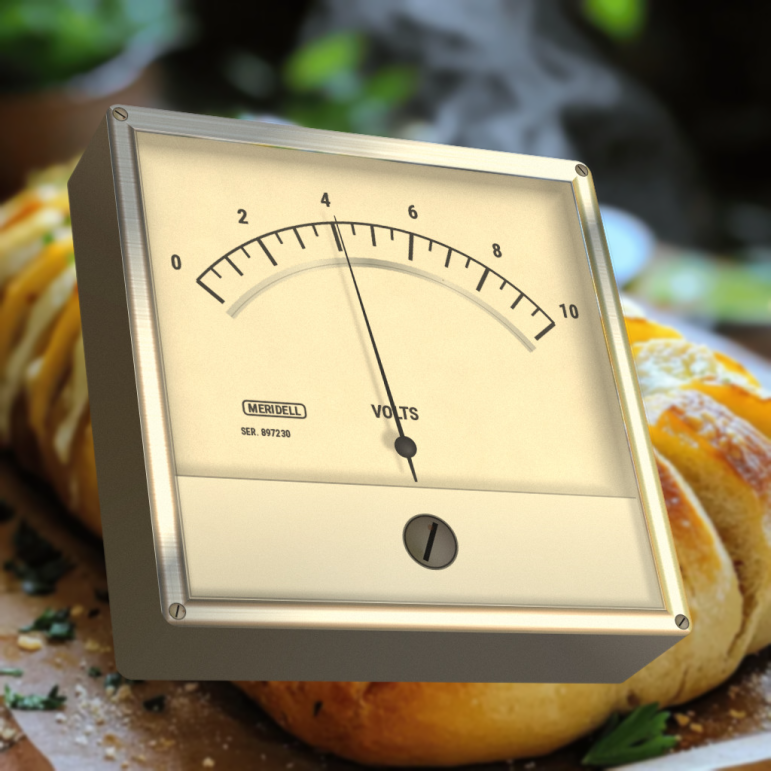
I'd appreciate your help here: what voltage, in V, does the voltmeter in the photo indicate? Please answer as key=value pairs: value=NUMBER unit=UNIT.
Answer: value=4 unit=V
